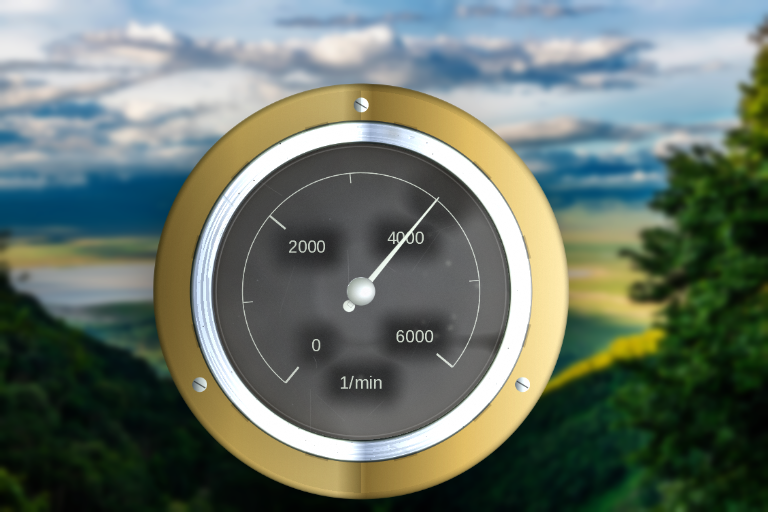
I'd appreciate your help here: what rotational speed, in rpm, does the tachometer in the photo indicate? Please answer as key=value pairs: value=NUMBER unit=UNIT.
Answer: value=4000 unit=rpm
